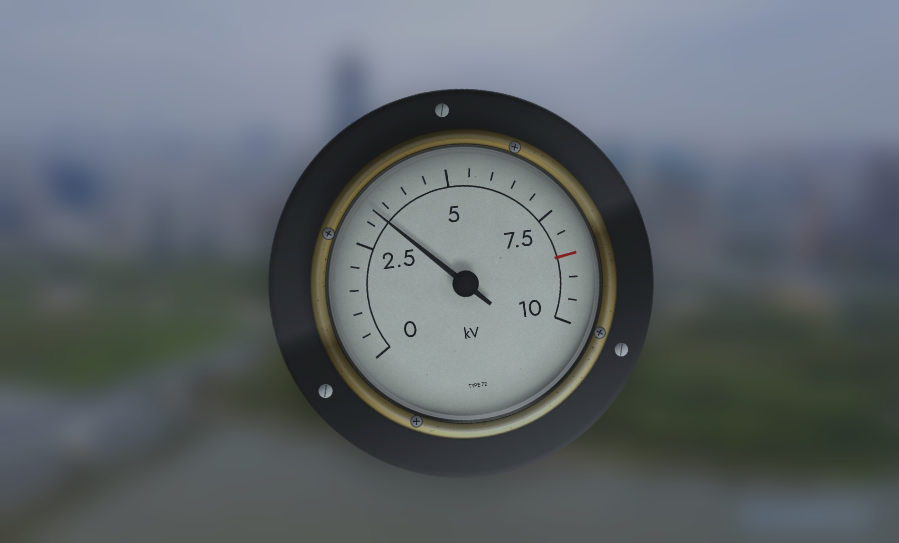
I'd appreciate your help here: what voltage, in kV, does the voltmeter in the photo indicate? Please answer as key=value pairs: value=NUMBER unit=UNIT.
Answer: value=3.25 unit=kV
